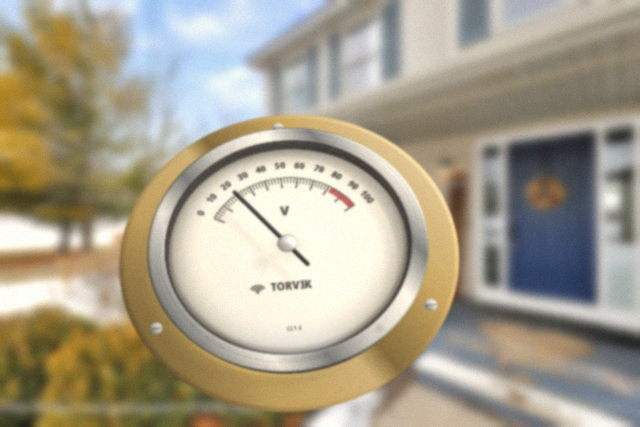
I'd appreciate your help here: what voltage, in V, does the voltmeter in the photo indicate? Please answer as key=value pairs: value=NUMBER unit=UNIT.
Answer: value=20 unit=V
